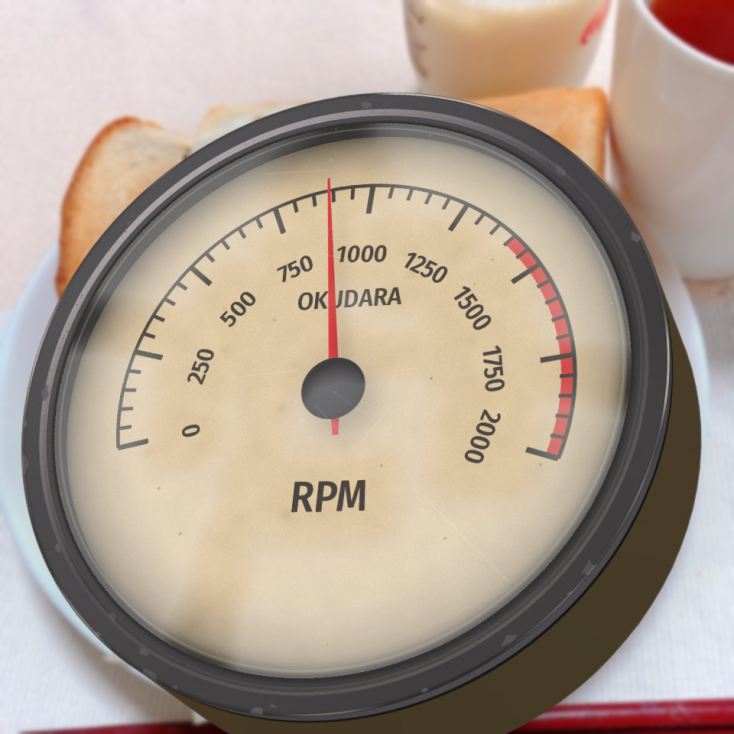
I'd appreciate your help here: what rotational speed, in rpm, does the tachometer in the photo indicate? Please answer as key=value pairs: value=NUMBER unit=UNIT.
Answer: value=900 unit=rpm
